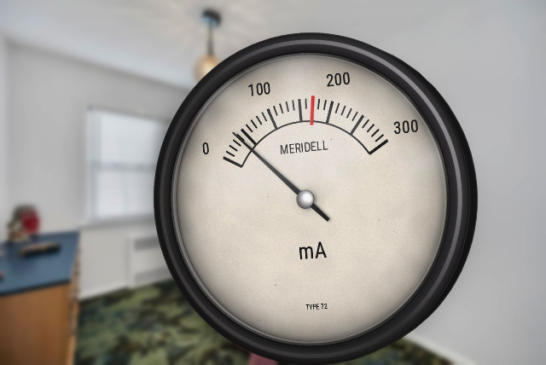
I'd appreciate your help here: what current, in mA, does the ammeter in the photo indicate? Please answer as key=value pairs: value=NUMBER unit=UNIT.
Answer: value=40 unit=mA
